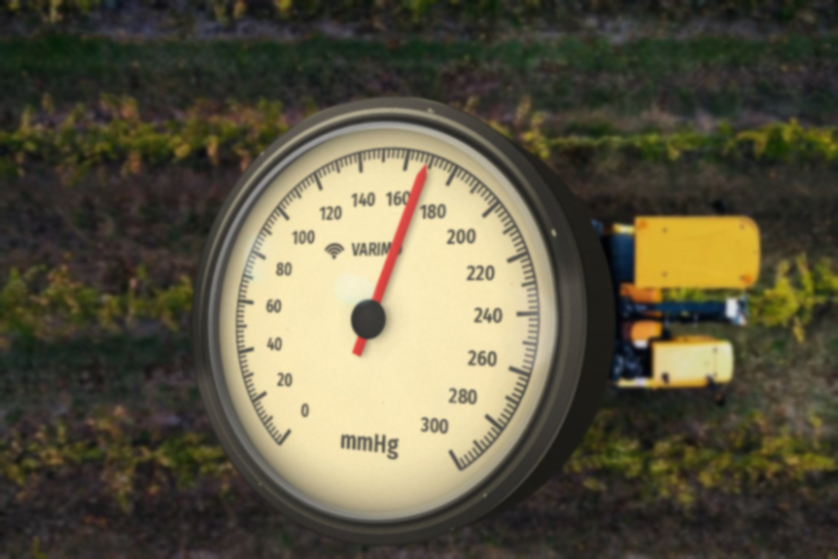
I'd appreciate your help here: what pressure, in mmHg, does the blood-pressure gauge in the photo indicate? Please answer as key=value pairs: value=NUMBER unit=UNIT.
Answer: value=170 unit=mmHg
